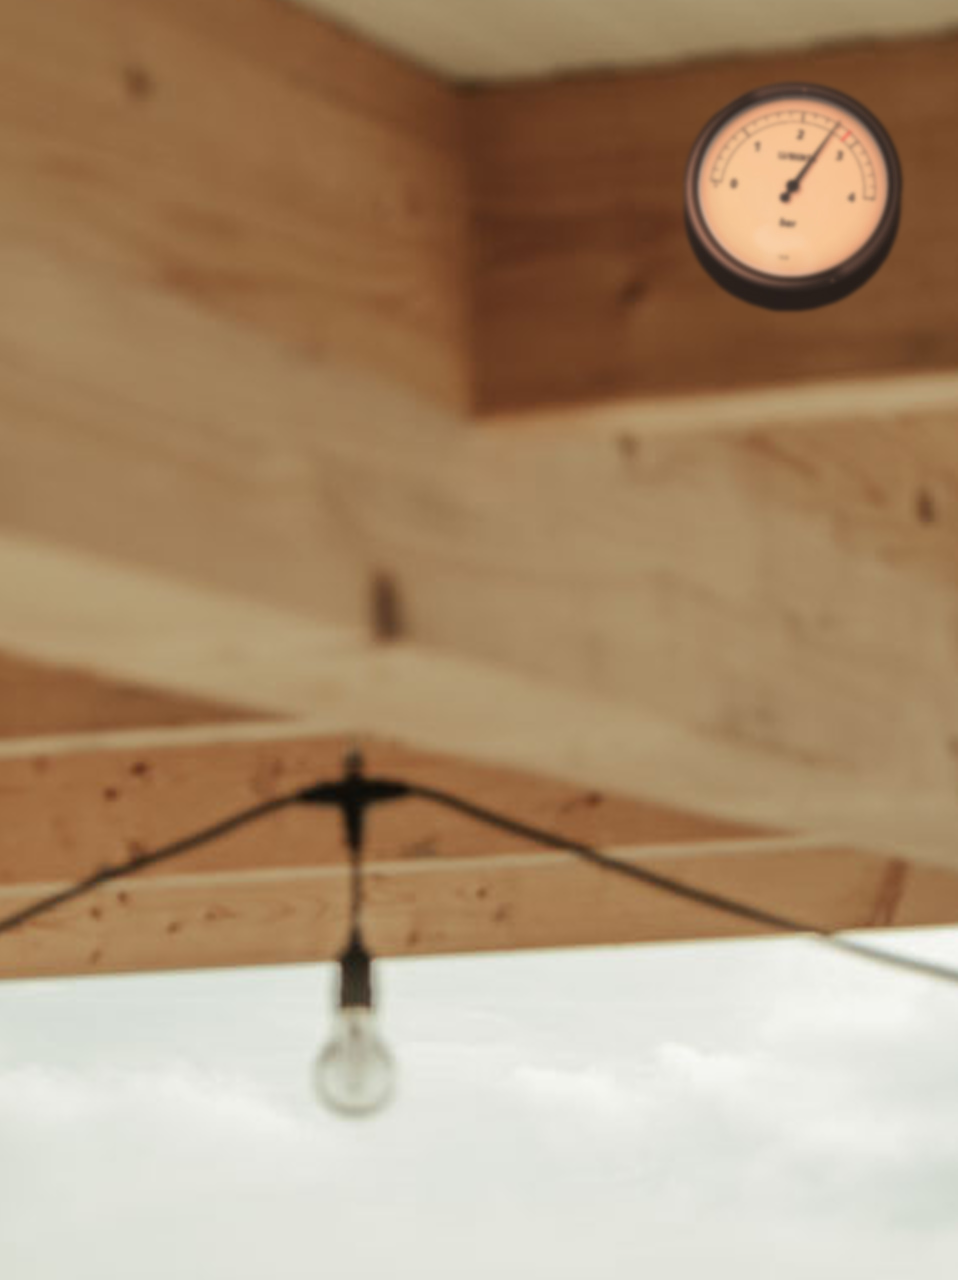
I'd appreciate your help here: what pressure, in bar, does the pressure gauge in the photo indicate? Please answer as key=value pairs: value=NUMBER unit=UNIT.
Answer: value=2.6 unit=bar
